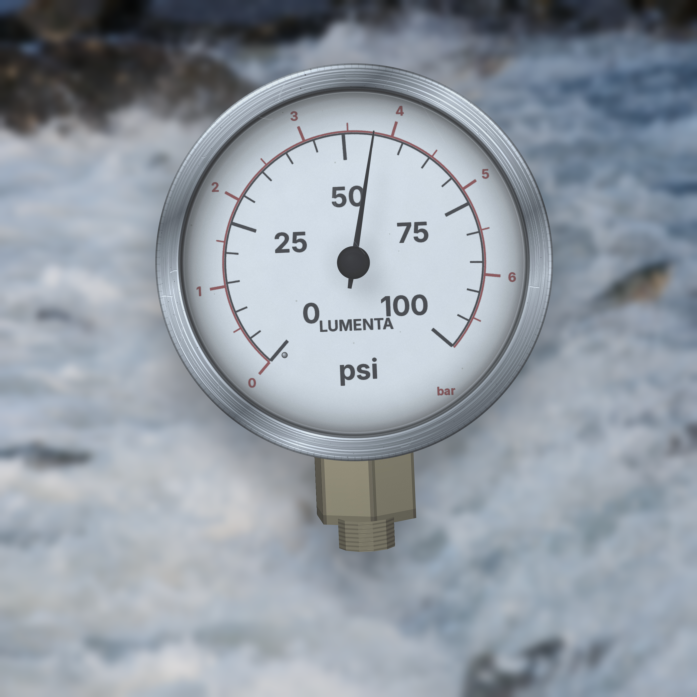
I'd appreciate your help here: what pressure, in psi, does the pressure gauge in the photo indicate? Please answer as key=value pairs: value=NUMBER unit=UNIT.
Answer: value=55 unit=psi
